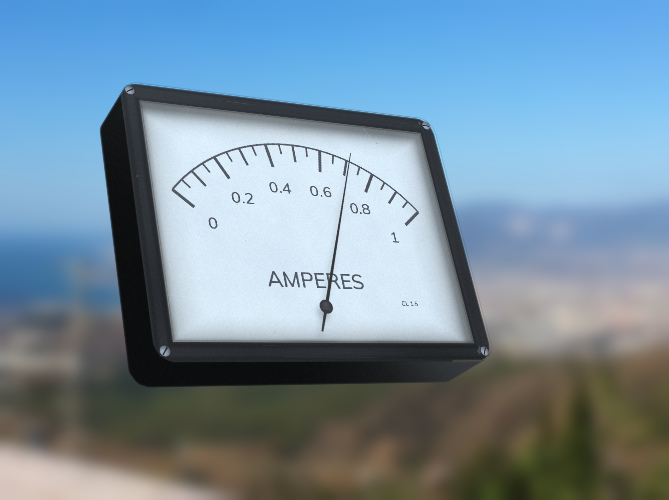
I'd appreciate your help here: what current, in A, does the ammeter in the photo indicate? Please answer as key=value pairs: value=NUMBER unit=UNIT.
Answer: value=0.7 unit=A
